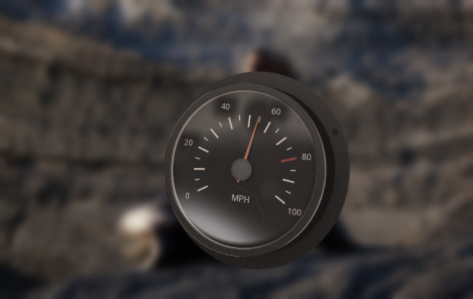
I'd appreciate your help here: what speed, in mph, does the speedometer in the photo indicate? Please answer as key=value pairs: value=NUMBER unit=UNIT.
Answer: value=55 unit=mph
